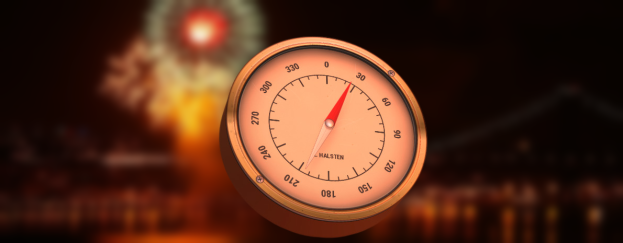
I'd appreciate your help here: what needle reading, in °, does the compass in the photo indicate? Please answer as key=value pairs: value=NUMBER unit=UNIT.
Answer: value=25 unit=°
